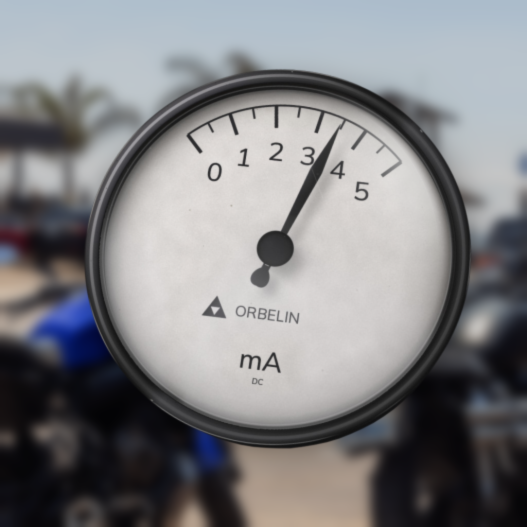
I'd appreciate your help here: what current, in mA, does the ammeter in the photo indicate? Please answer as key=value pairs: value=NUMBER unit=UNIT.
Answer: value=3.5 unit=mA
